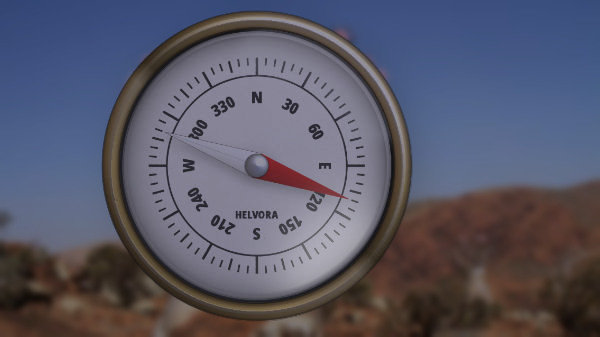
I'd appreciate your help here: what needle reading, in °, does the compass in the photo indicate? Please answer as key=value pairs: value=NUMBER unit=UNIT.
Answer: value=110 unit=°
